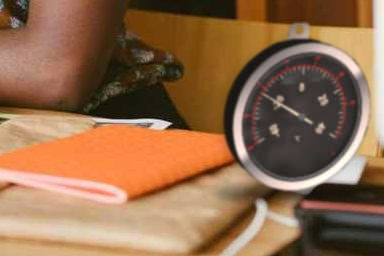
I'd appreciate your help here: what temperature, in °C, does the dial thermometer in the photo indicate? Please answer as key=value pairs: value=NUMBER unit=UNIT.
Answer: value=-20 unit=°C
